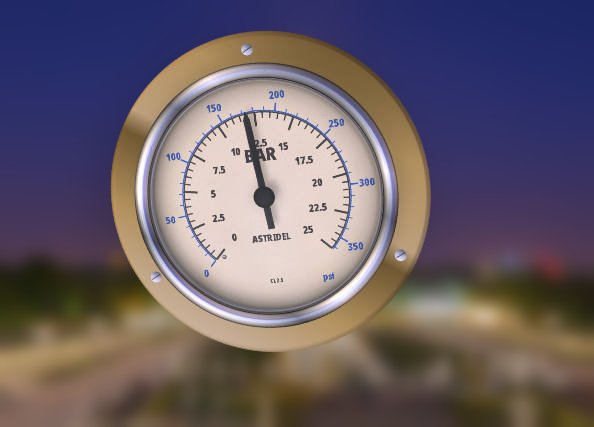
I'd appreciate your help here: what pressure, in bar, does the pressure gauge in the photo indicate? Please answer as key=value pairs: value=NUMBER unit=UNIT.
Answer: value=12 unit=bar
